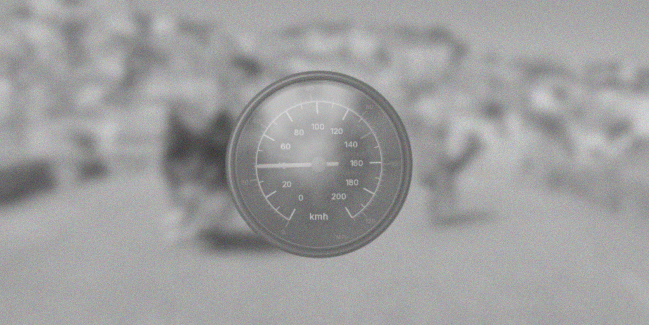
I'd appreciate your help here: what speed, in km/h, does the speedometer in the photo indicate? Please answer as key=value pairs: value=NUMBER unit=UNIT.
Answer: value=40 unit=km/h
